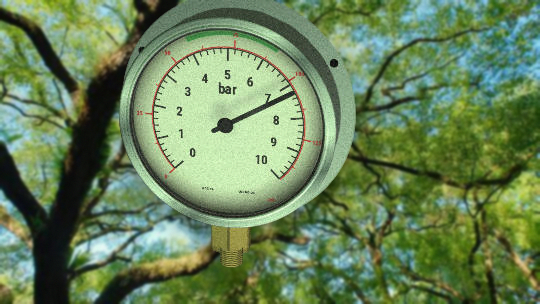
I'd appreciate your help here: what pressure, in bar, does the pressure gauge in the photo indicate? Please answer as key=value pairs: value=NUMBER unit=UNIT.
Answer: value=7.2 unit=bar
